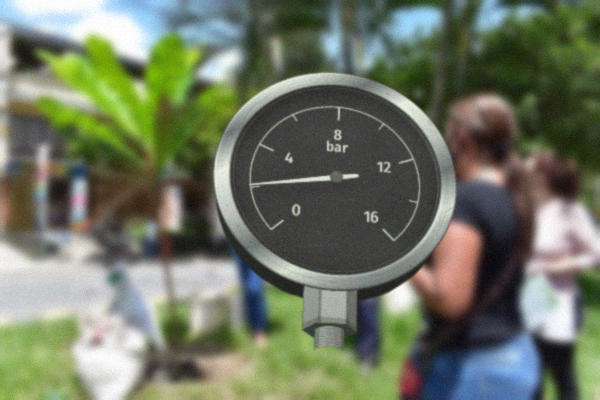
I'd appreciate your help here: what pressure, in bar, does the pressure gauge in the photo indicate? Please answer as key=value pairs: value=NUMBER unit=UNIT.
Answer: value=2 unit=bar
